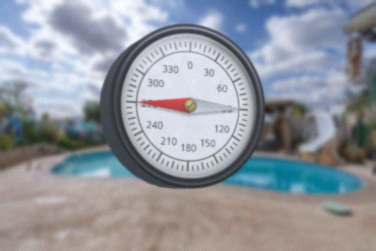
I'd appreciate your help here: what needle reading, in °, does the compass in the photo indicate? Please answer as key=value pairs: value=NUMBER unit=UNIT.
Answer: value=270 unit=°
